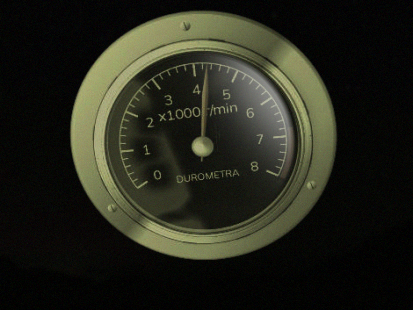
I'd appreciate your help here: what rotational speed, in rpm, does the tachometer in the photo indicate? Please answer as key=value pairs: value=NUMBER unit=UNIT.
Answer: value=4300 unit=rpm
